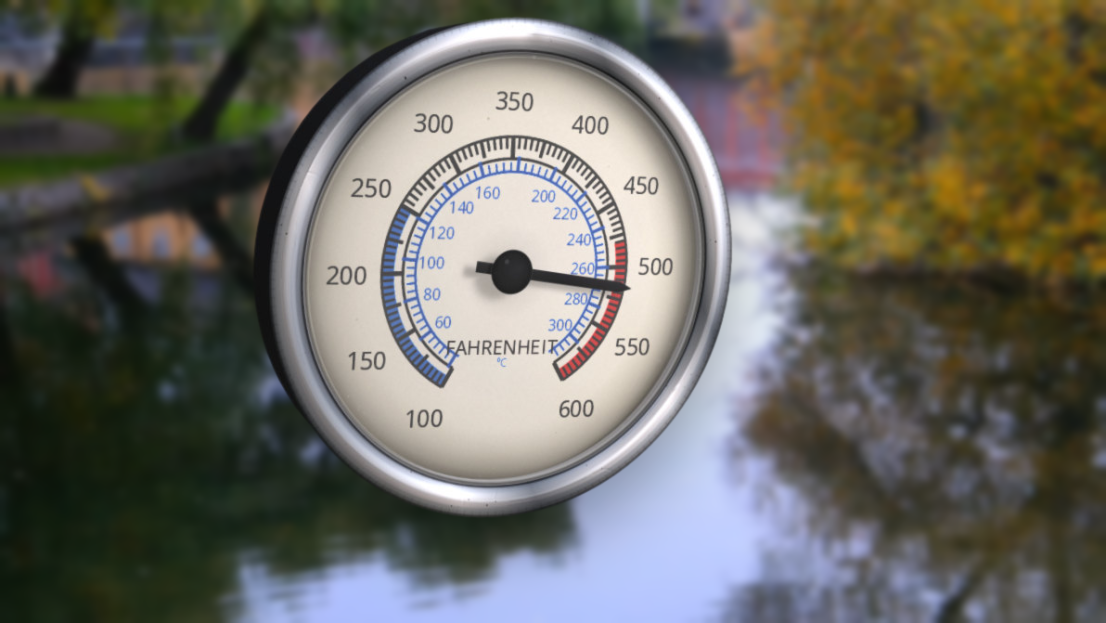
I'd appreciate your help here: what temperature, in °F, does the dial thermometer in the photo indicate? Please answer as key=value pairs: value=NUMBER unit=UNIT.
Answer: value=515 unit=°F
